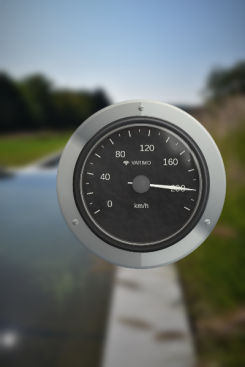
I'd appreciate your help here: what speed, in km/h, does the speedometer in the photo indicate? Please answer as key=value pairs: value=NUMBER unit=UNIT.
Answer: value=200 unit=km/h
